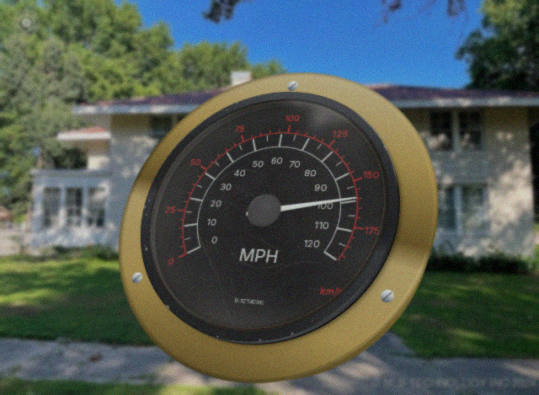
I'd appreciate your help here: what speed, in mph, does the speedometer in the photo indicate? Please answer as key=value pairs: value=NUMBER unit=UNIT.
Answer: value=100 unit=mph
